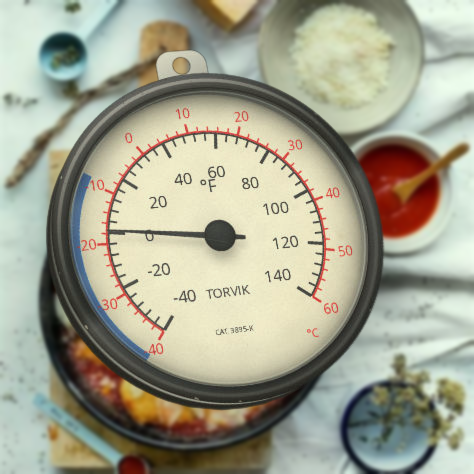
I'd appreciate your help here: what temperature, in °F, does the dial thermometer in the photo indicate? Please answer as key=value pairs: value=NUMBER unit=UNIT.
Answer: value=0 unit=°F
